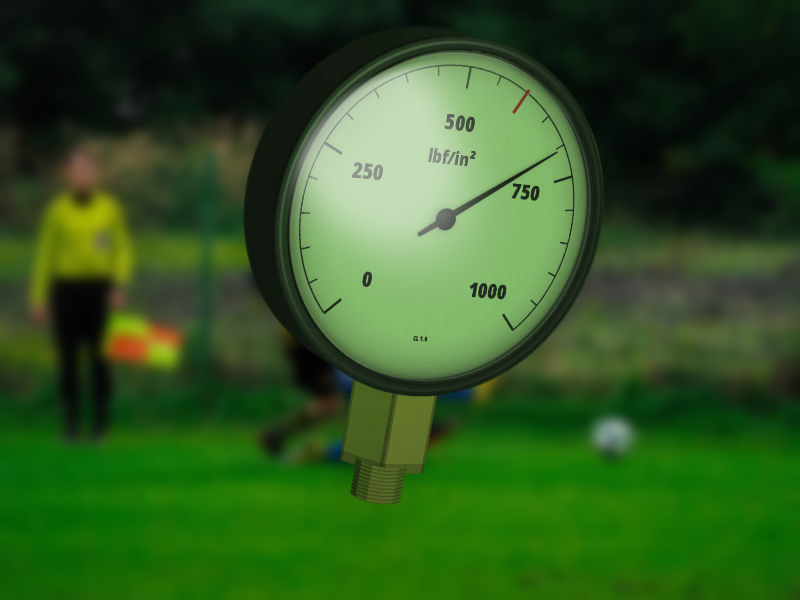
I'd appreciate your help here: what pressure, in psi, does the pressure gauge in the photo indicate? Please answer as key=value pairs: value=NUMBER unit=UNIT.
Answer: value=700 unit=psi
